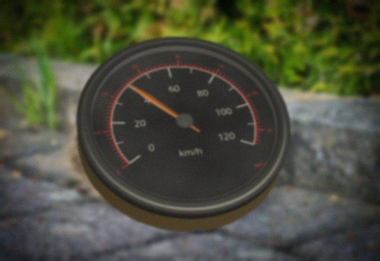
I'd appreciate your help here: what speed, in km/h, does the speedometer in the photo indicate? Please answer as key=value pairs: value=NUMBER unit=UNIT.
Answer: value=40 unit=km/h
